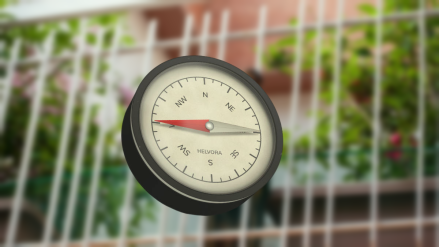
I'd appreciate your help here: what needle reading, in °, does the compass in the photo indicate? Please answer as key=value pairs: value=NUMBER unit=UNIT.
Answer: value=270 unit=°
